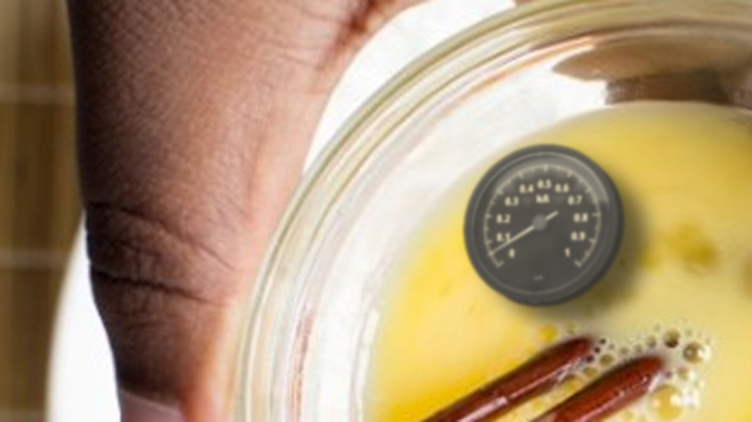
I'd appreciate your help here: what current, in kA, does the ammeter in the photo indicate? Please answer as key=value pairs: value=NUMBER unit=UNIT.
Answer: value=0.05 unit=kA
